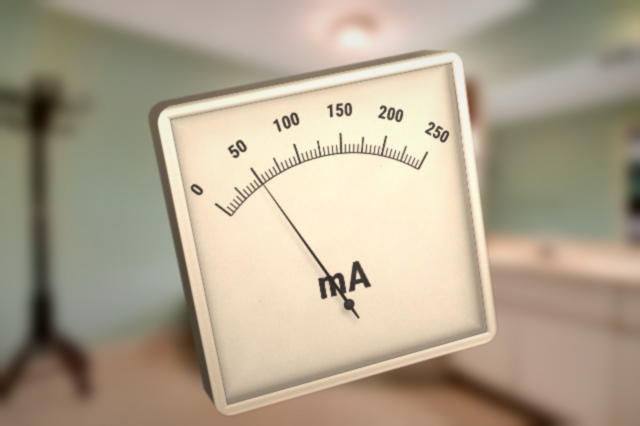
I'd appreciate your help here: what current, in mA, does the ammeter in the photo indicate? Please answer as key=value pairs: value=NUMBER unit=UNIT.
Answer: value=50 unit=mA
